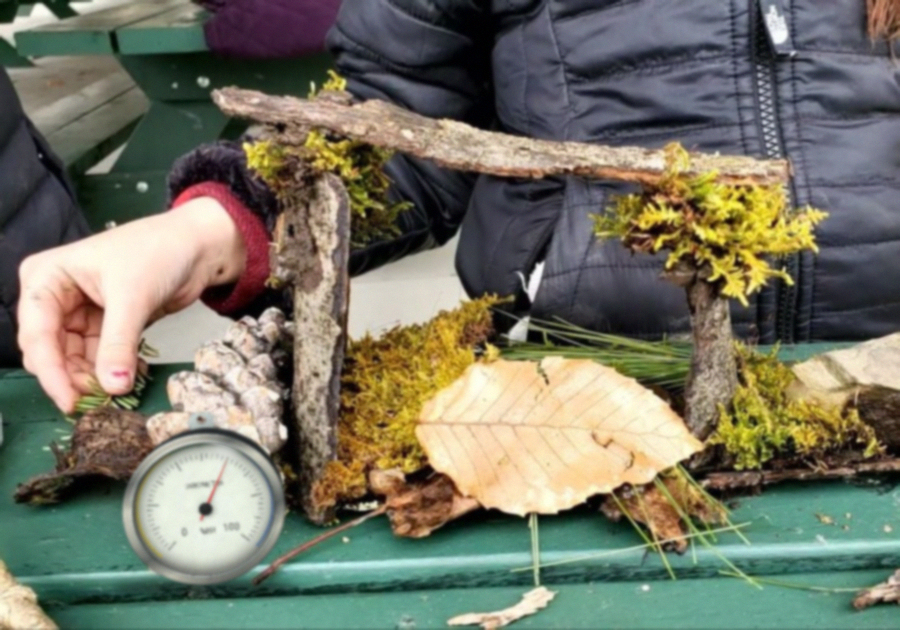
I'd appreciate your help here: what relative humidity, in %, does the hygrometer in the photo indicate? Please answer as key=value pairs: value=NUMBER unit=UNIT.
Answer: value=60 unit=%
